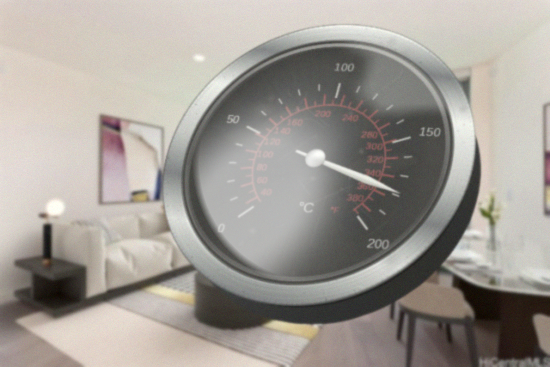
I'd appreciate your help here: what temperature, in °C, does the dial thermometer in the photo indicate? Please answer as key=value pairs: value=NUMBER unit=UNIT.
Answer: value=180 unit=°C
